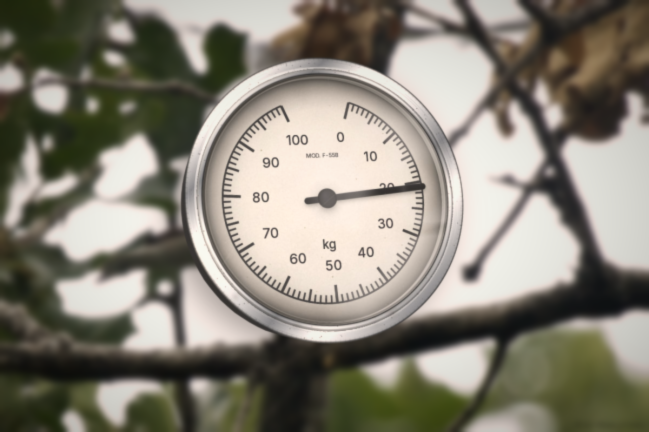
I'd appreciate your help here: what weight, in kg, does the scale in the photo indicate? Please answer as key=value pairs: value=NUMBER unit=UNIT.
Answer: value=21 unit=kg
